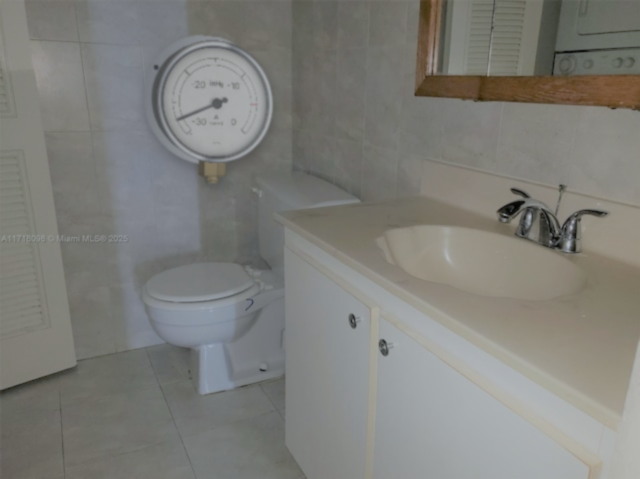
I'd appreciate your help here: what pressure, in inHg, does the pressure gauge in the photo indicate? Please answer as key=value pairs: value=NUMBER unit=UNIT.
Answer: value=-27.5 unit=inHg
